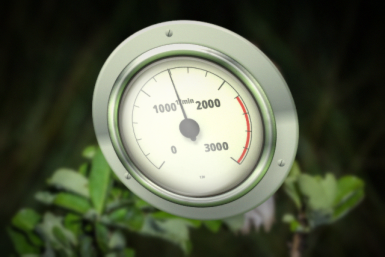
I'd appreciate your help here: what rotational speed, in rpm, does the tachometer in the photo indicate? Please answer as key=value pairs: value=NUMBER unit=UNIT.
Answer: value=1400 unit=rpm
